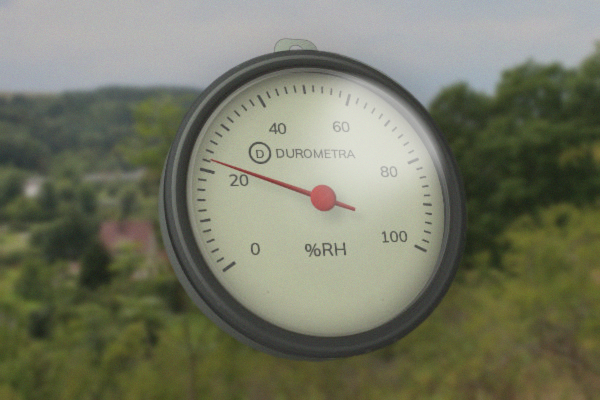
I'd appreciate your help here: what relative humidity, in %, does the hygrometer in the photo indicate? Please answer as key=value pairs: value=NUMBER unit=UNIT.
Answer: value=22 unit=%
